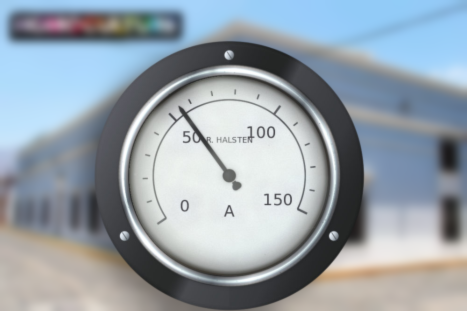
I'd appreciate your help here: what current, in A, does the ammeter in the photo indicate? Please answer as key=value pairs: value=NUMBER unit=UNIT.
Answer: value=55 unit=A
